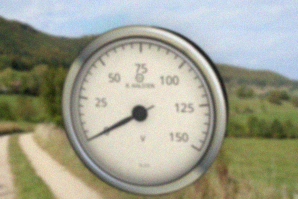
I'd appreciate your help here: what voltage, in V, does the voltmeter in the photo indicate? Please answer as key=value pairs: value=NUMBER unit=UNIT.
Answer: value=0 unit=V
